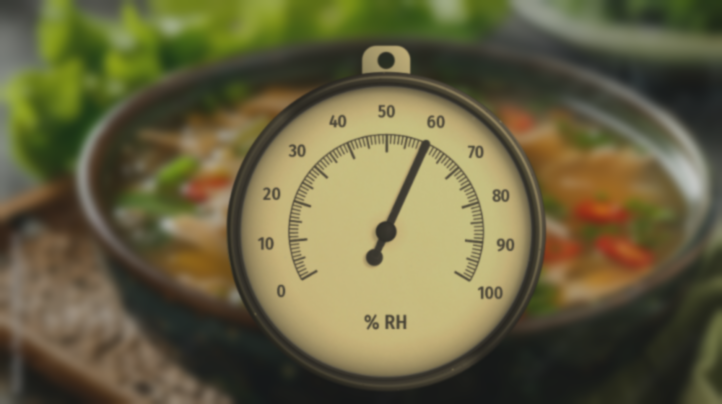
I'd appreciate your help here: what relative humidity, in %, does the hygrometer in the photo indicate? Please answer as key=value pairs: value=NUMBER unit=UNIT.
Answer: value=60 unit=%
